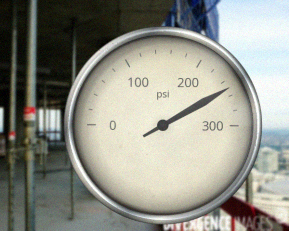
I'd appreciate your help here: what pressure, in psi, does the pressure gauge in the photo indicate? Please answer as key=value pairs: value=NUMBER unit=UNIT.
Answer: value=250 unit=psi
